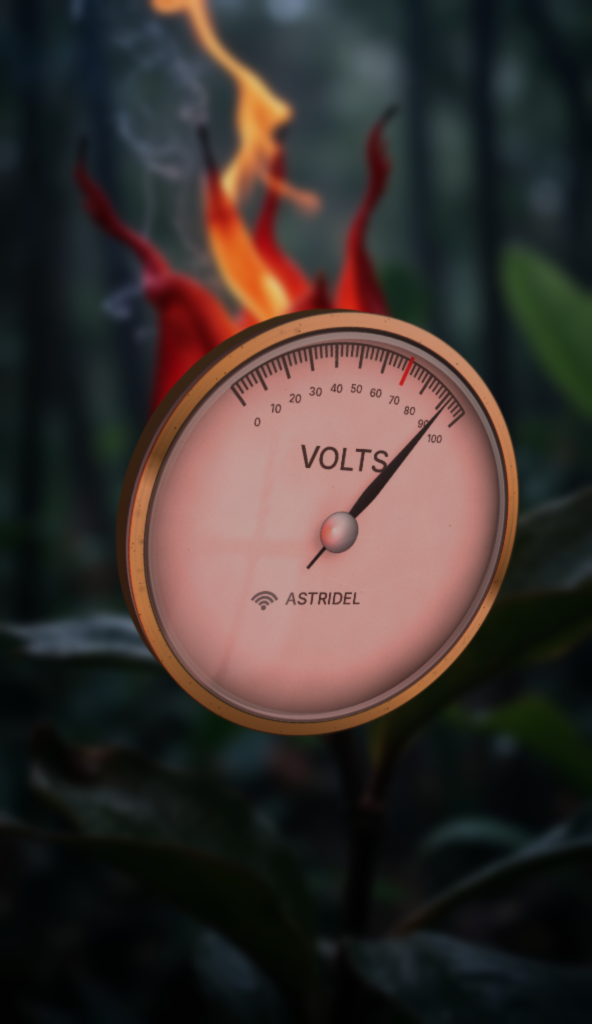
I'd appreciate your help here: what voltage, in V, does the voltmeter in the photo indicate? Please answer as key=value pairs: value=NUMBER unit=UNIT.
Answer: value=90 unit=V
